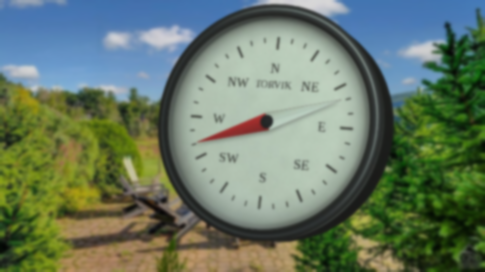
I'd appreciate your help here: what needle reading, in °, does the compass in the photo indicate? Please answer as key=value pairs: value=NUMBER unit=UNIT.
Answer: value=250 unit=°
